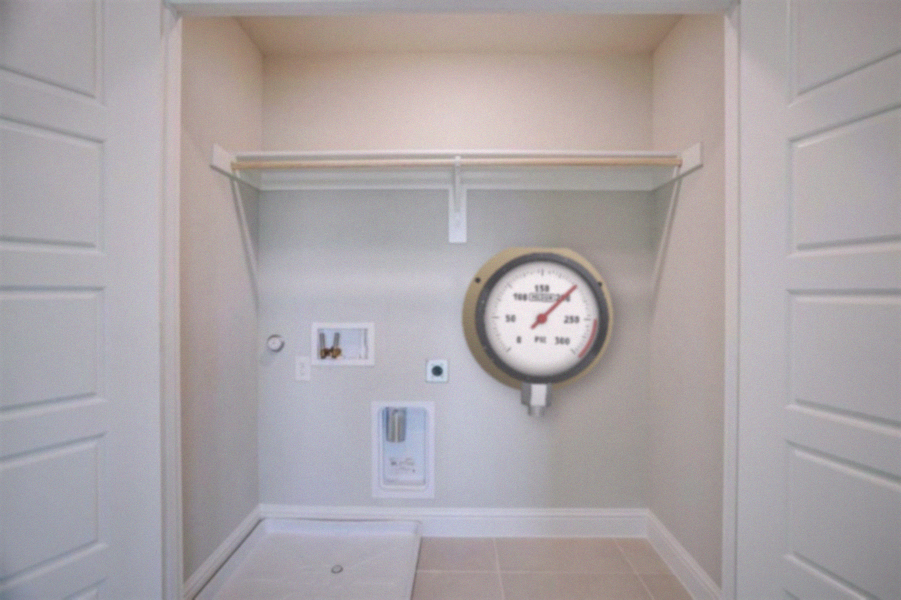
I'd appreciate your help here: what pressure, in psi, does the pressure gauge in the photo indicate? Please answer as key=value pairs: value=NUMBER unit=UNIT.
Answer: value=200 unit=psi
